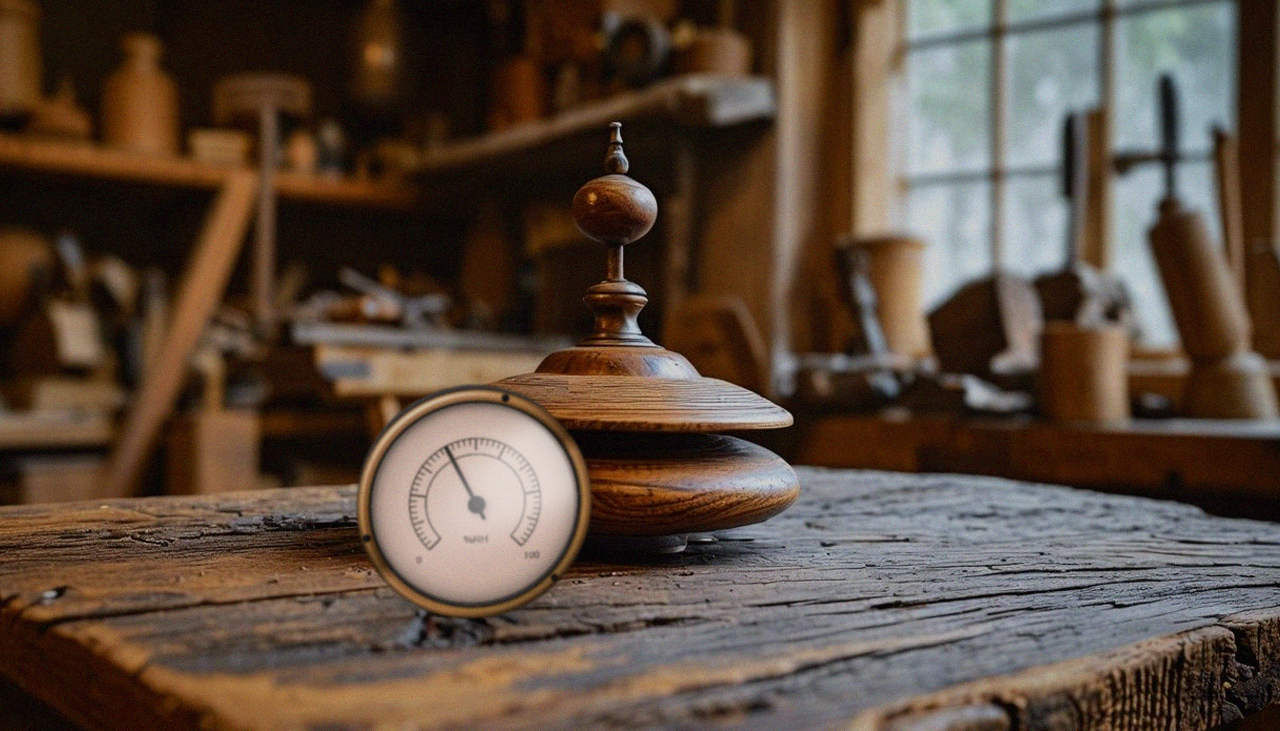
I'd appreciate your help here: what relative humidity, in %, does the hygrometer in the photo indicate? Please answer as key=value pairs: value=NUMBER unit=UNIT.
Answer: value=40 unit=%
